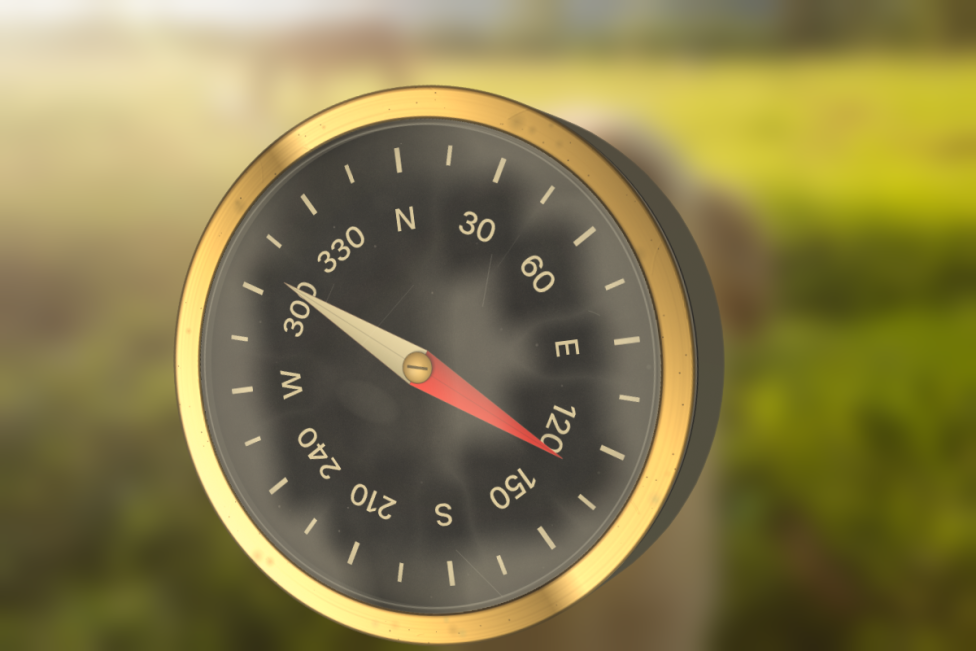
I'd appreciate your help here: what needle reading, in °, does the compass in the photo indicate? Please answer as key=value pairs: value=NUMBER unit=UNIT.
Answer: value=127.5 unit=°
